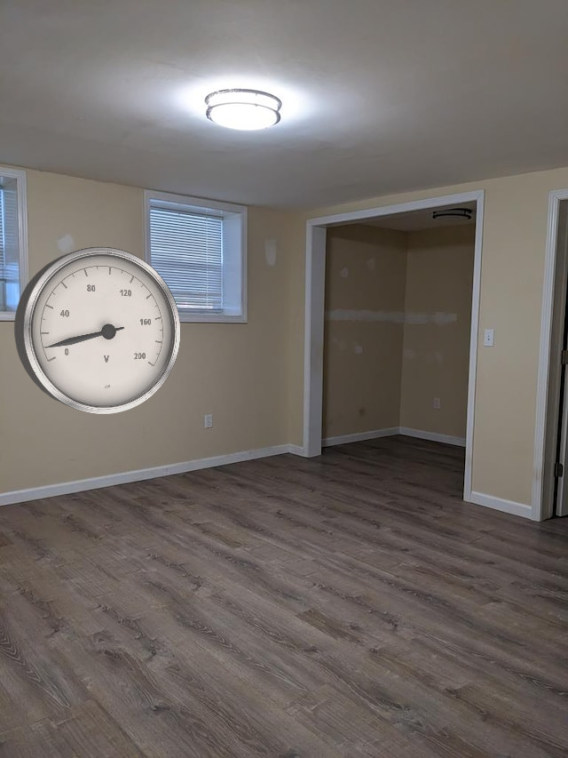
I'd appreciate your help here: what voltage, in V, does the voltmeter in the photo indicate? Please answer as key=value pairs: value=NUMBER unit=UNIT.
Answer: value=10 unit=V
